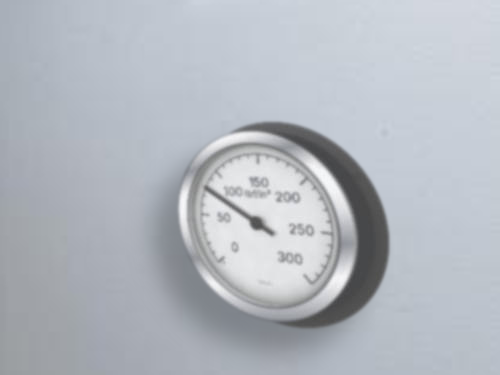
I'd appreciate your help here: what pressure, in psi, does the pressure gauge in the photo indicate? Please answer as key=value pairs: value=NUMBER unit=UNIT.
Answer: value=80 unit=psi
